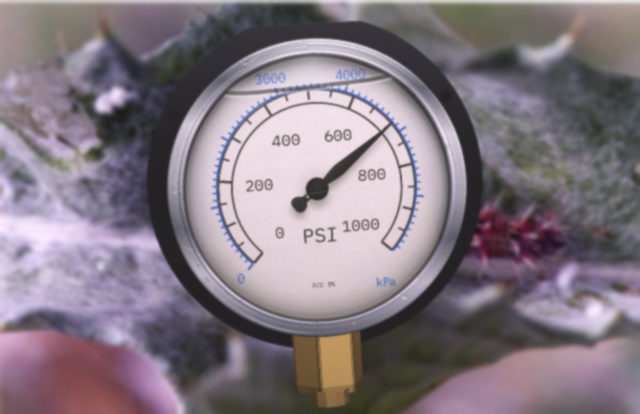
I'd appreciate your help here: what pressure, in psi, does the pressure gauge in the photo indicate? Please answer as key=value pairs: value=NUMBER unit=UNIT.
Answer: value=700 unit=psi
